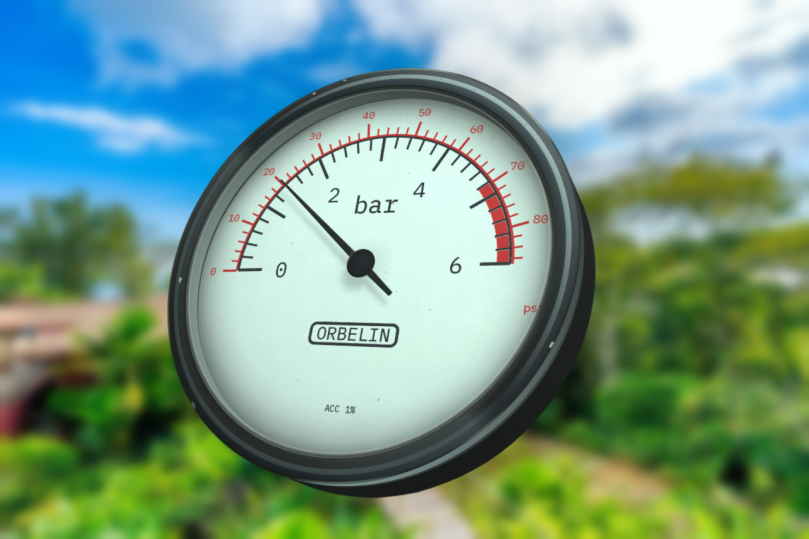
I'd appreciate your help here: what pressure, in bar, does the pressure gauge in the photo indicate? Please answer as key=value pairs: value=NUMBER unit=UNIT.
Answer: value=1.4 unit=bar
